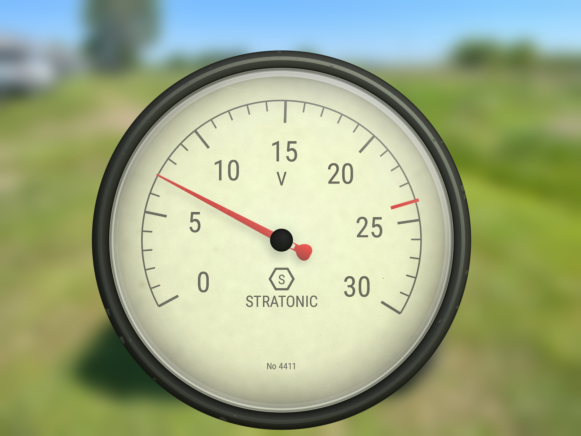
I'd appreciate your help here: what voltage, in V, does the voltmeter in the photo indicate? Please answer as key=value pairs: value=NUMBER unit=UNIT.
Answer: value=7 unit=V
